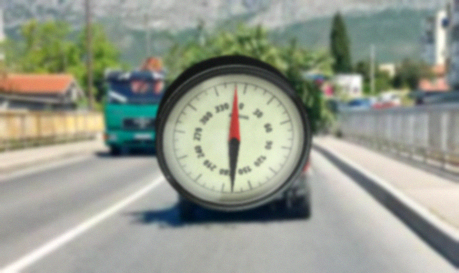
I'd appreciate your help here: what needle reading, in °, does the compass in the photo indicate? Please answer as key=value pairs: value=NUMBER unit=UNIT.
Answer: value=350 unit=°
